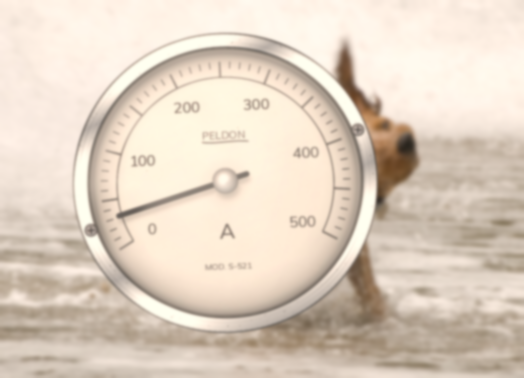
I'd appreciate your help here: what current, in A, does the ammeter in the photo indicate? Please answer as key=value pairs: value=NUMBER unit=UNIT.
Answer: value=30 unit=A
